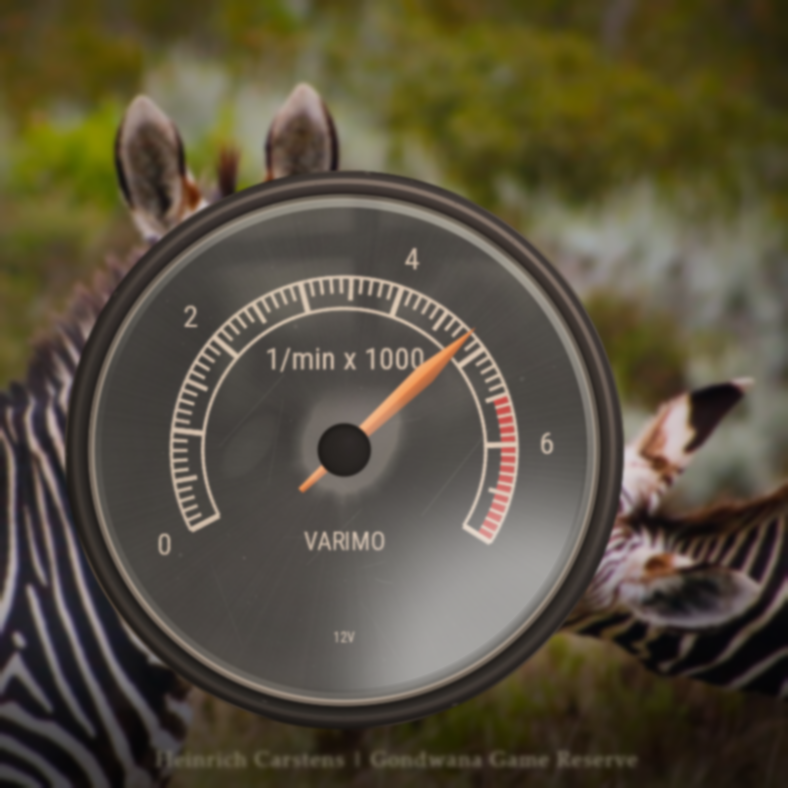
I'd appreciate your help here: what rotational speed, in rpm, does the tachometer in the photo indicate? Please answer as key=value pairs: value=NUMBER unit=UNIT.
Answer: value=4800 unit=rpm
